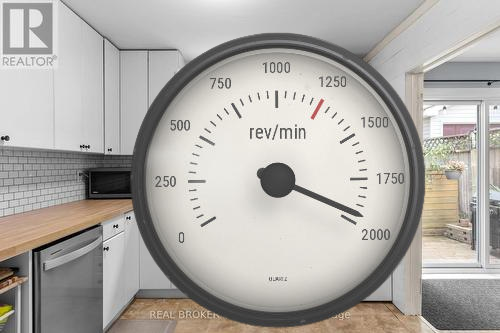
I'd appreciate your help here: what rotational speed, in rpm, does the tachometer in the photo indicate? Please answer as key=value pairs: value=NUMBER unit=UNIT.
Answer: value=1950 unit=rpm
